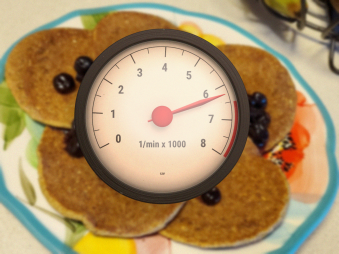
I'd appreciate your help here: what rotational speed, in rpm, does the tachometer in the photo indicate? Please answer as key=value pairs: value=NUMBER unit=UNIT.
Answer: value=6250 unit=rpm
